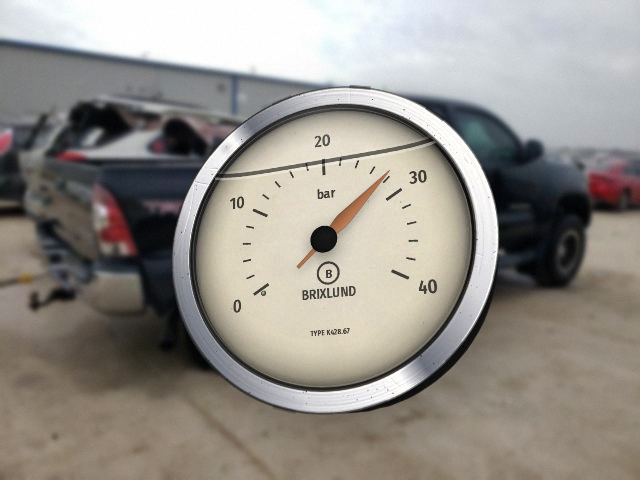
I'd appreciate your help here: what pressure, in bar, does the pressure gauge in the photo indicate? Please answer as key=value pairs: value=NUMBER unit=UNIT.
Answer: value=28 unit=bar
